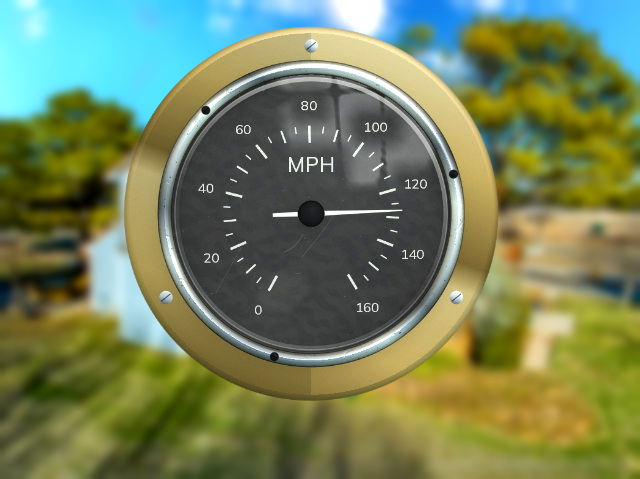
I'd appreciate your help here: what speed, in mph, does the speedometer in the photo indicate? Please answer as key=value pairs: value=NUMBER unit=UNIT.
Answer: value=127.5 unit=mph
